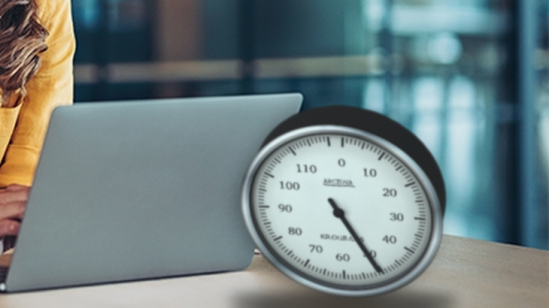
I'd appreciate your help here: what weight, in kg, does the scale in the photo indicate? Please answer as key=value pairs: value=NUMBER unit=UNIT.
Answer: value=50 unit=kg
